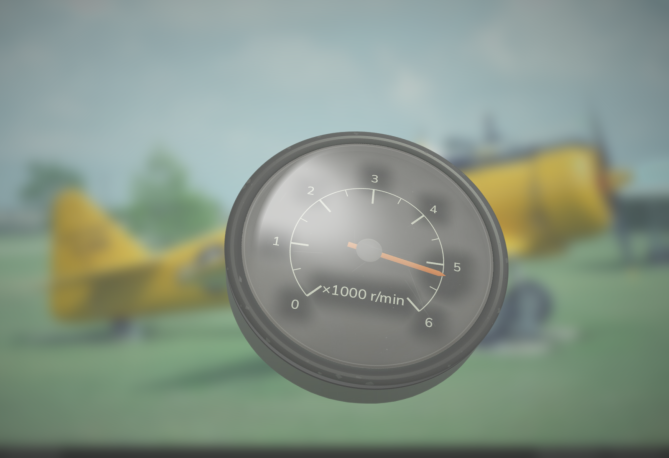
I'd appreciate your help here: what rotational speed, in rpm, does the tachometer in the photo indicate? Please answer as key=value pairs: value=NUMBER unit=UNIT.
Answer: value=5250 unit=rpm
